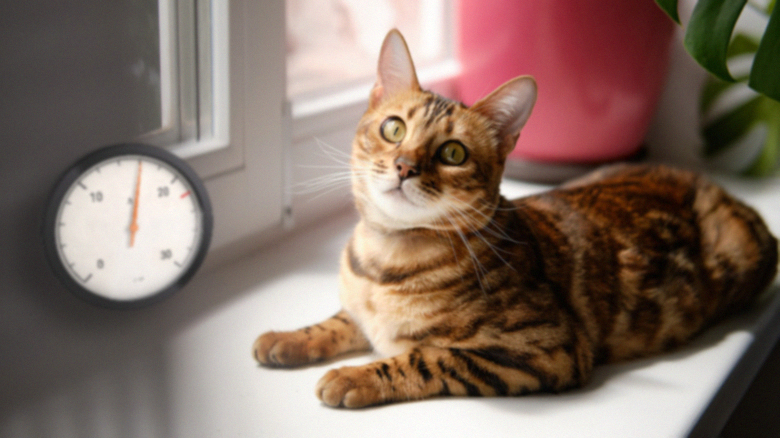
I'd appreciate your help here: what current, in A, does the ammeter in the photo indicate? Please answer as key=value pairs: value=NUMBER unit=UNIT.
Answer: value=16 unit=A
